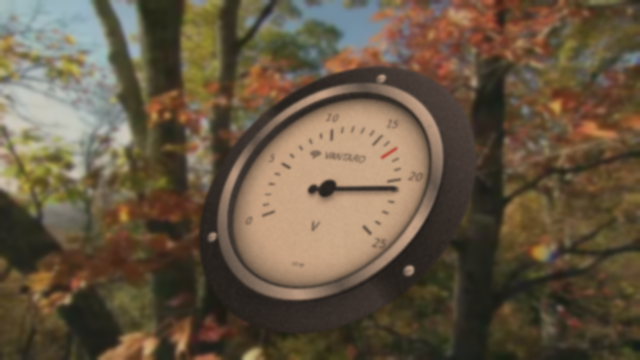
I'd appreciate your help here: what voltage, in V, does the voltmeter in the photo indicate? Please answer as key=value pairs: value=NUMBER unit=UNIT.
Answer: value=21 unit=V
